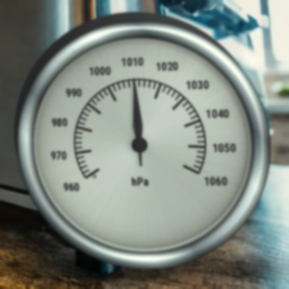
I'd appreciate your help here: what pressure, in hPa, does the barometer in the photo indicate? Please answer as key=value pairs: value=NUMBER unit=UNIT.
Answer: value=1010 unit=hPa
